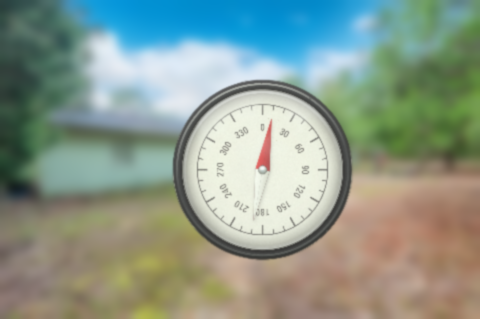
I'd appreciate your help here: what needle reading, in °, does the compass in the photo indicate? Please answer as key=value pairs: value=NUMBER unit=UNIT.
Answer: value=10 unit=°
